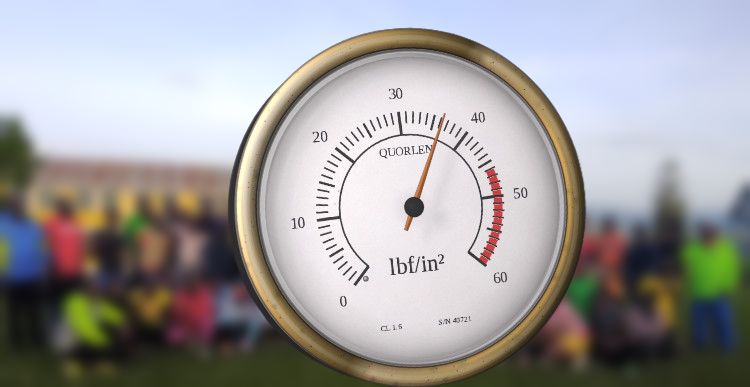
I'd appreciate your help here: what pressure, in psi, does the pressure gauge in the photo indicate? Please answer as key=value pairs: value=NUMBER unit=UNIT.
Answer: value=36 unit=psi
